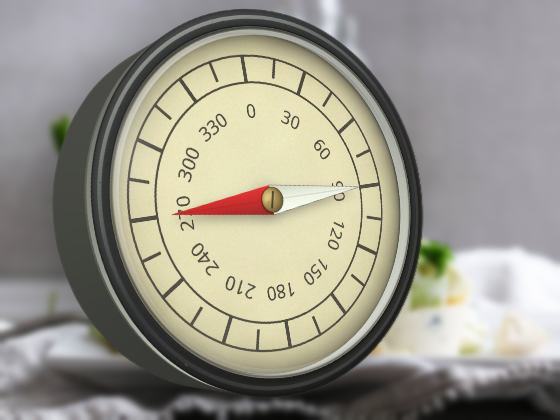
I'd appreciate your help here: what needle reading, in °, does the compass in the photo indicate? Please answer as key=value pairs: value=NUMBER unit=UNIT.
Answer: value=270 unit=°
